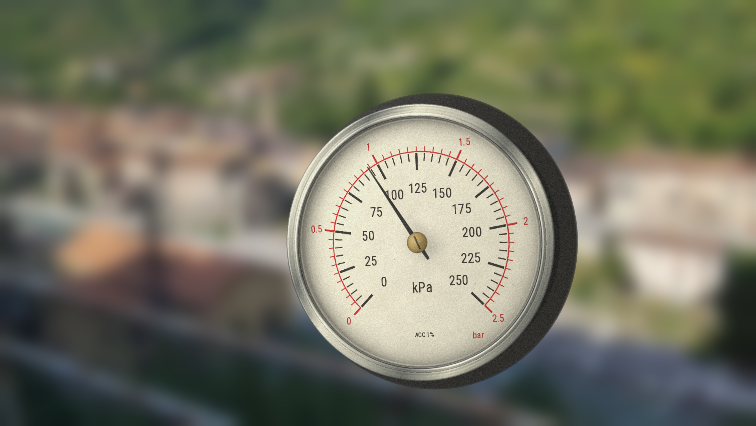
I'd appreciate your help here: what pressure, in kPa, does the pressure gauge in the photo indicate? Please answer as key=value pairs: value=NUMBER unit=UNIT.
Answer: value=95 unit=kPa
